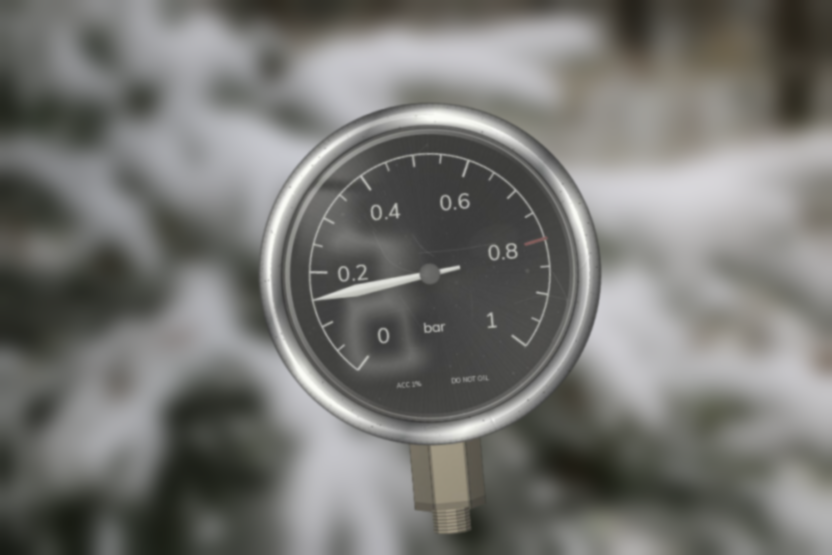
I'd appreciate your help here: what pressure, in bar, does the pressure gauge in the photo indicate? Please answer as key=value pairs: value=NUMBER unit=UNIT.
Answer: value=0.15 unit=bar
